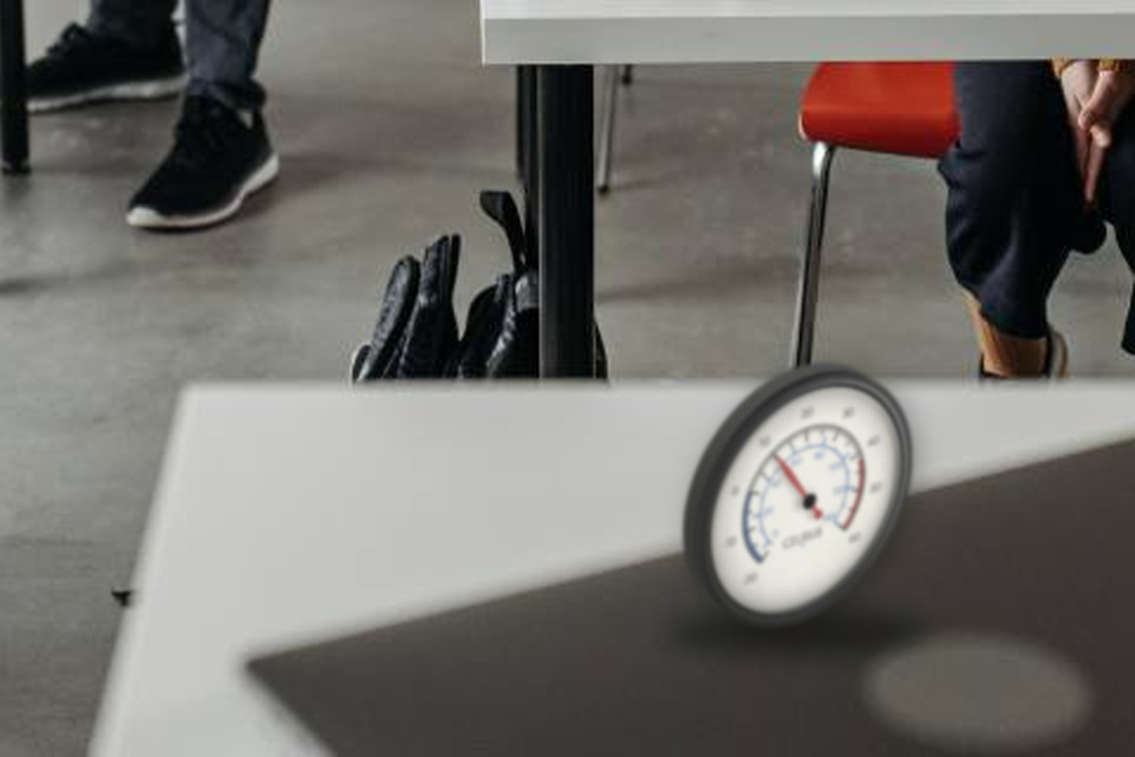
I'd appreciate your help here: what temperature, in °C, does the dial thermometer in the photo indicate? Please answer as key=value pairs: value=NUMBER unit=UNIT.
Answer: value=10 unit=°C
